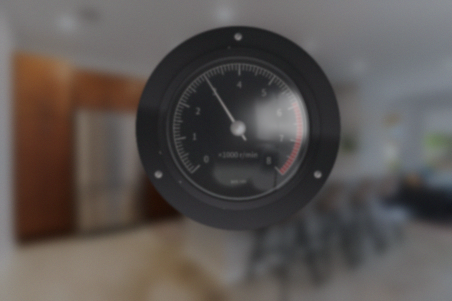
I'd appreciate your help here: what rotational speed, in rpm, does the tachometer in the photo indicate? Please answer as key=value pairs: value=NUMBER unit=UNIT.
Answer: value=3000 unit=rpm
